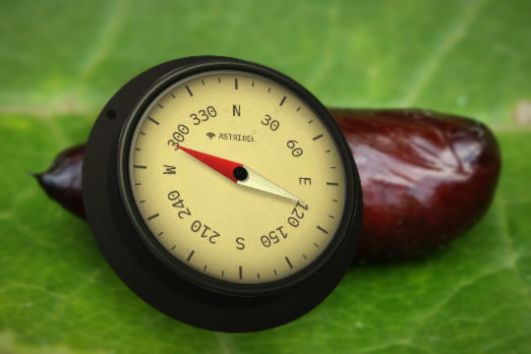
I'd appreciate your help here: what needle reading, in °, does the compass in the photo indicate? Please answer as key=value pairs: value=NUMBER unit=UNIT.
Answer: value=290 unit=°
